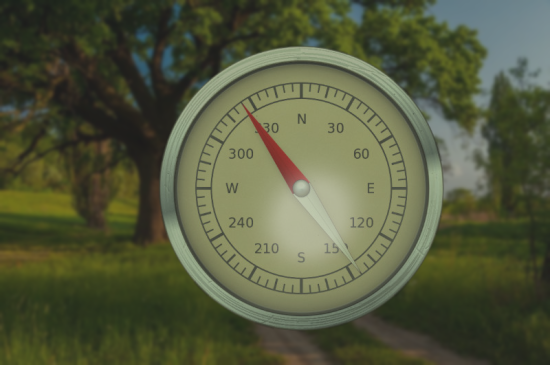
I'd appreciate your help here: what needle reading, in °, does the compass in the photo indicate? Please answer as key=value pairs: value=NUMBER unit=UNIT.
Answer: value=325 unit=°
